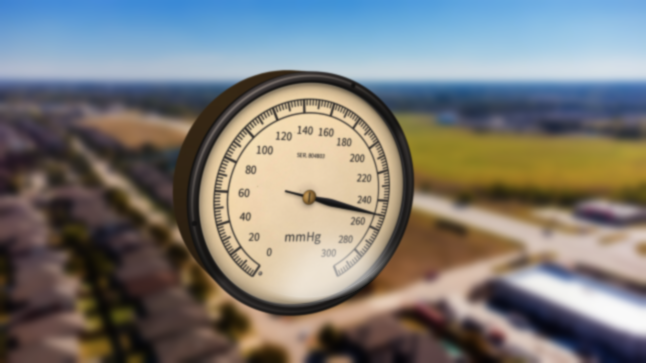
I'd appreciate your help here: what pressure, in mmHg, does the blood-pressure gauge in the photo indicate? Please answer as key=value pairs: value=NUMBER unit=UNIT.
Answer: value=250 unit=mmHg
